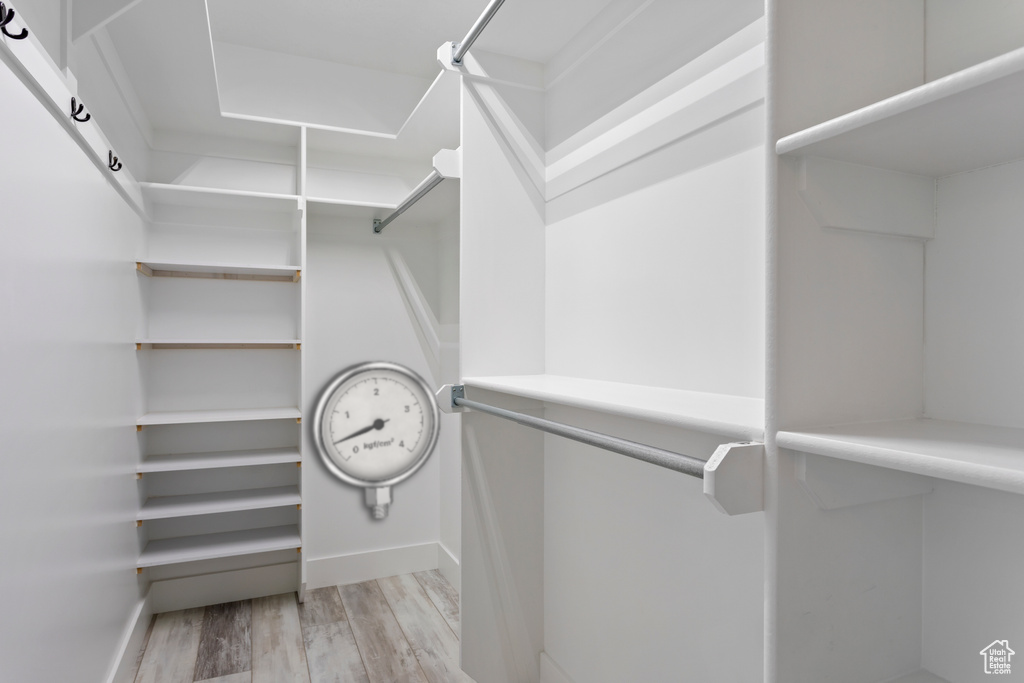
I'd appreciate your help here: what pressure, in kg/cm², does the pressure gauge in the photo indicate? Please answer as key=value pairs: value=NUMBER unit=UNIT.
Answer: value=0.4 unit=kg/cm²
